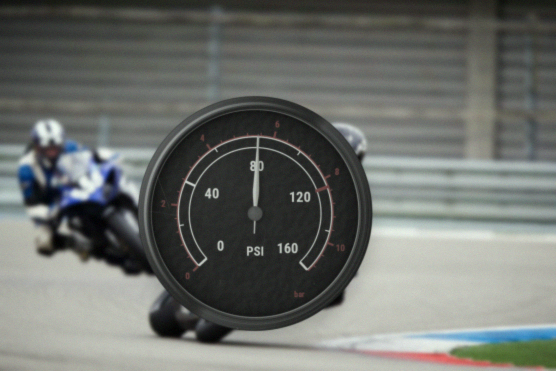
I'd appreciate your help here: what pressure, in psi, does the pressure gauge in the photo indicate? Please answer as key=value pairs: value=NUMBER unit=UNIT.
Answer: value=80 unit=psi
